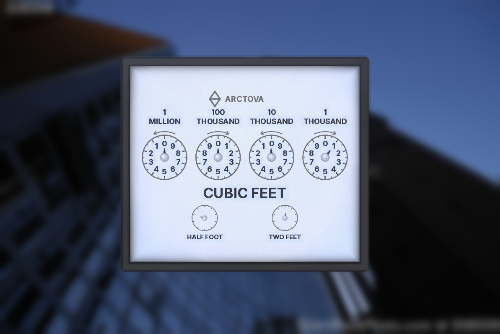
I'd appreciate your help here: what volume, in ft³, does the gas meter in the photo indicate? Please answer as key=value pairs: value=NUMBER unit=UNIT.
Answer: value=100 unit=ft³
